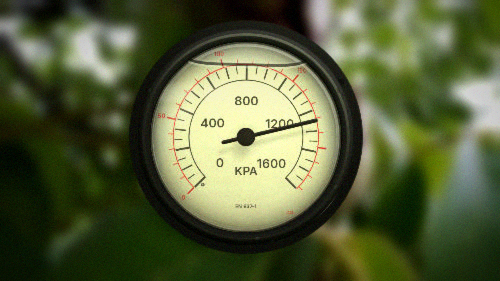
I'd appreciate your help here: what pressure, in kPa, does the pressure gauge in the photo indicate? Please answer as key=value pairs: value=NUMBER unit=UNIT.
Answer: value=1250 unit=kPa
